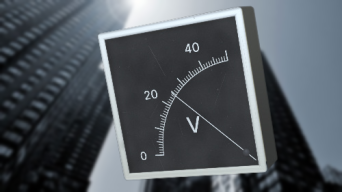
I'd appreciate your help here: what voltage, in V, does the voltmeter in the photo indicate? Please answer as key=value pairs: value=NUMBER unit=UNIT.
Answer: value=25 unit=V
